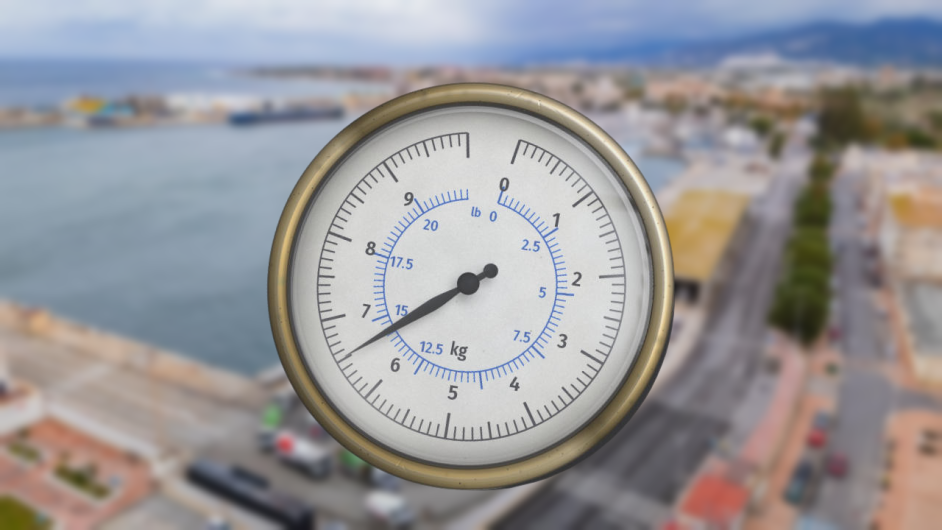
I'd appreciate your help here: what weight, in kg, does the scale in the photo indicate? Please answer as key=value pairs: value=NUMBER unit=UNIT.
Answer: value=6.5 unit=kg
